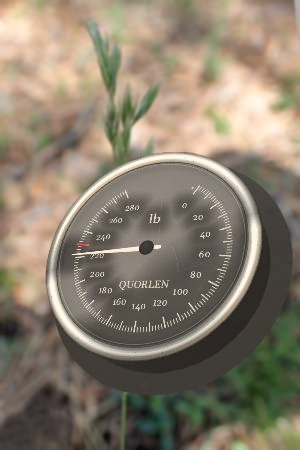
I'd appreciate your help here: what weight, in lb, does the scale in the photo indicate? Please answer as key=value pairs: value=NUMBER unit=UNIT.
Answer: value=220 unit=lb
